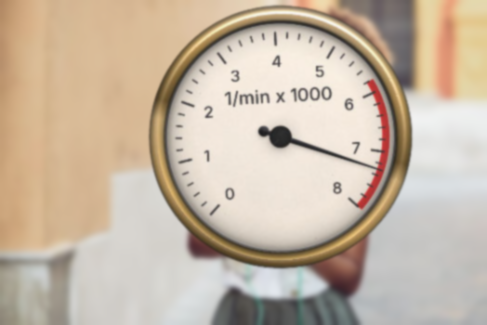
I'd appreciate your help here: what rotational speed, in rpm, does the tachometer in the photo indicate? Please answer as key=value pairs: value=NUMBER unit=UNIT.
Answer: value=7300 unit=rpm
